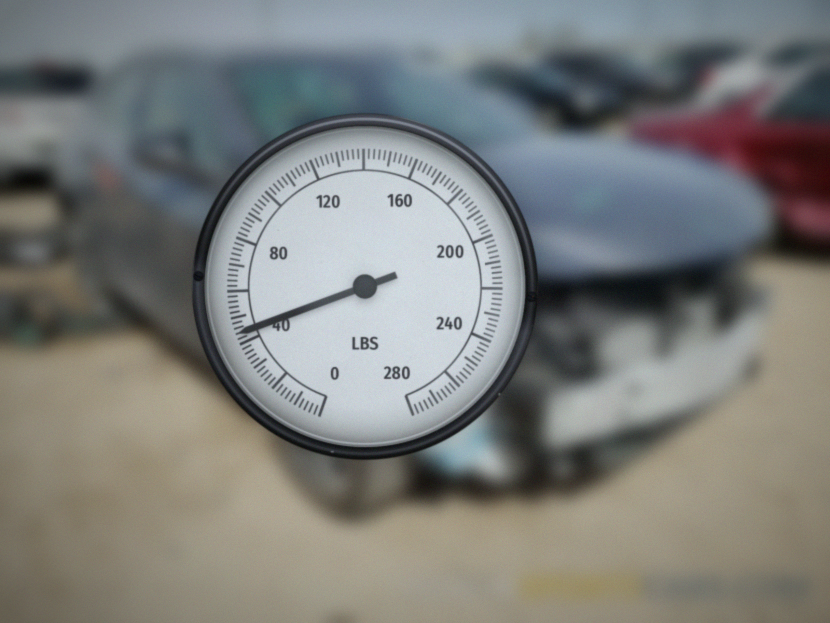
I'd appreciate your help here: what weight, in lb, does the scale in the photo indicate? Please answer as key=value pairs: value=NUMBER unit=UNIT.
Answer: value=44 unit=lb
